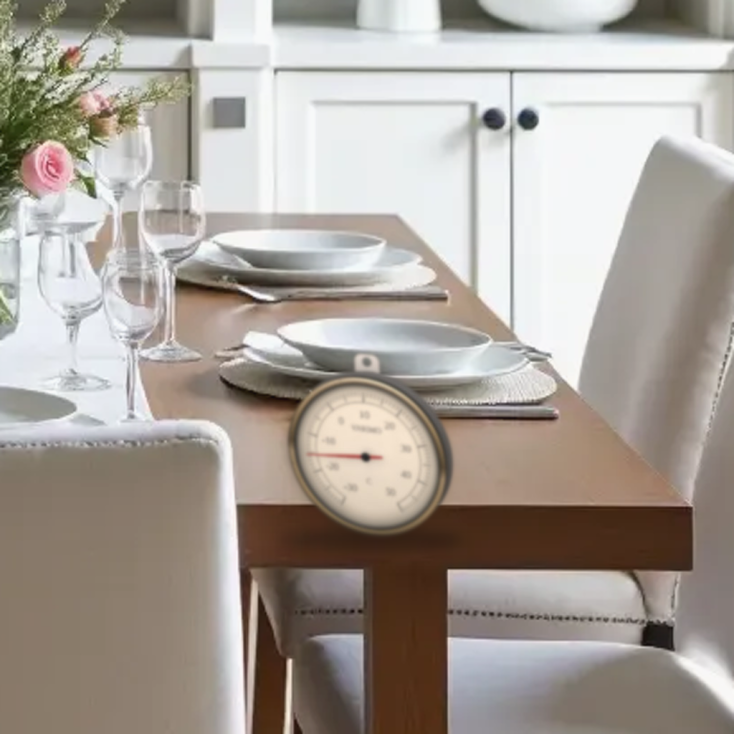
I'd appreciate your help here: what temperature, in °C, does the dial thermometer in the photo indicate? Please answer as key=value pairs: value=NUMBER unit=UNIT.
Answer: value=-15 unit=°C
